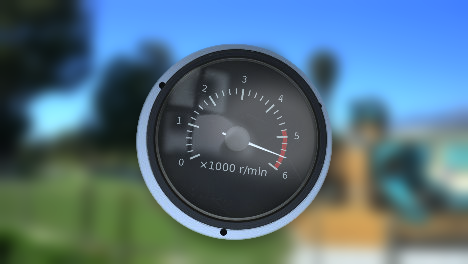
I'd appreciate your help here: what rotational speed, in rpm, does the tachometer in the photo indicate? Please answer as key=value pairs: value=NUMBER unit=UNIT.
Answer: value=5600 unit=rpm
